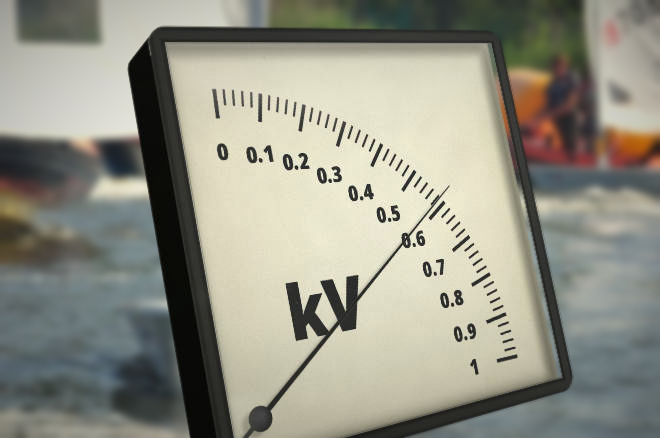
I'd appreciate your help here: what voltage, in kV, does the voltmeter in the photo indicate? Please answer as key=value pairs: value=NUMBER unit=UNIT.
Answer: value=0.58 unit=kV
